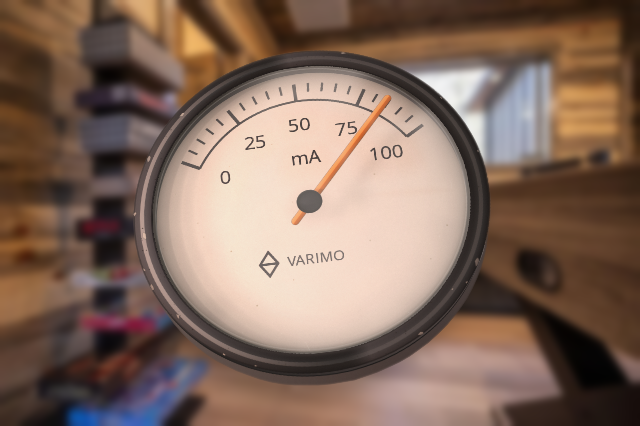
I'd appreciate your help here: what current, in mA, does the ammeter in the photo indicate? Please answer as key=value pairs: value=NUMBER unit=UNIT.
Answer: value=85 unit=mA
